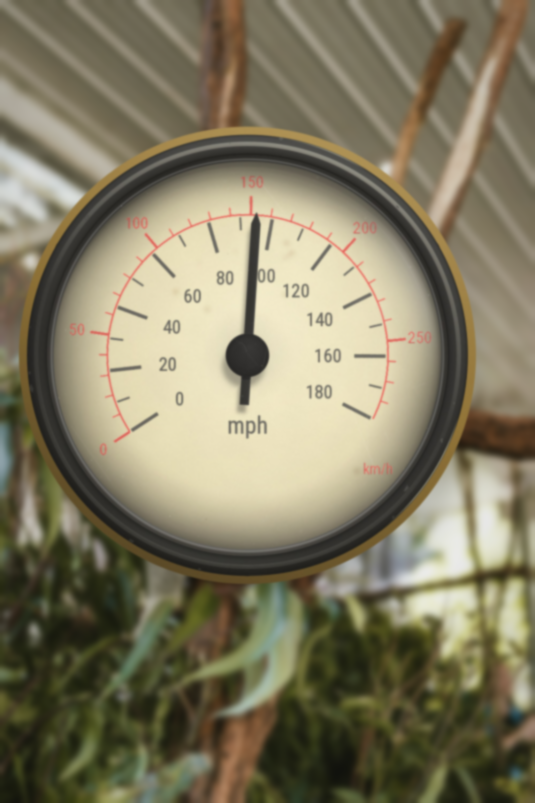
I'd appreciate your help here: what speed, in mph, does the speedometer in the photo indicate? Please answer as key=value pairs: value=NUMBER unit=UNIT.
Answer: value=95 unit=mph
